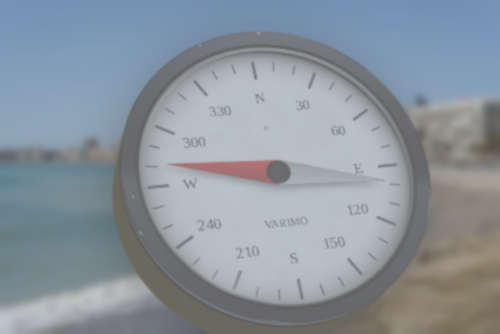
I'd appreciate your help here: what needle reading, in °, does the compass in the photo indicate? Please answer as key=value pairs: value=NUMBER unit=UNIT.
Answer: value=280 unit=°
